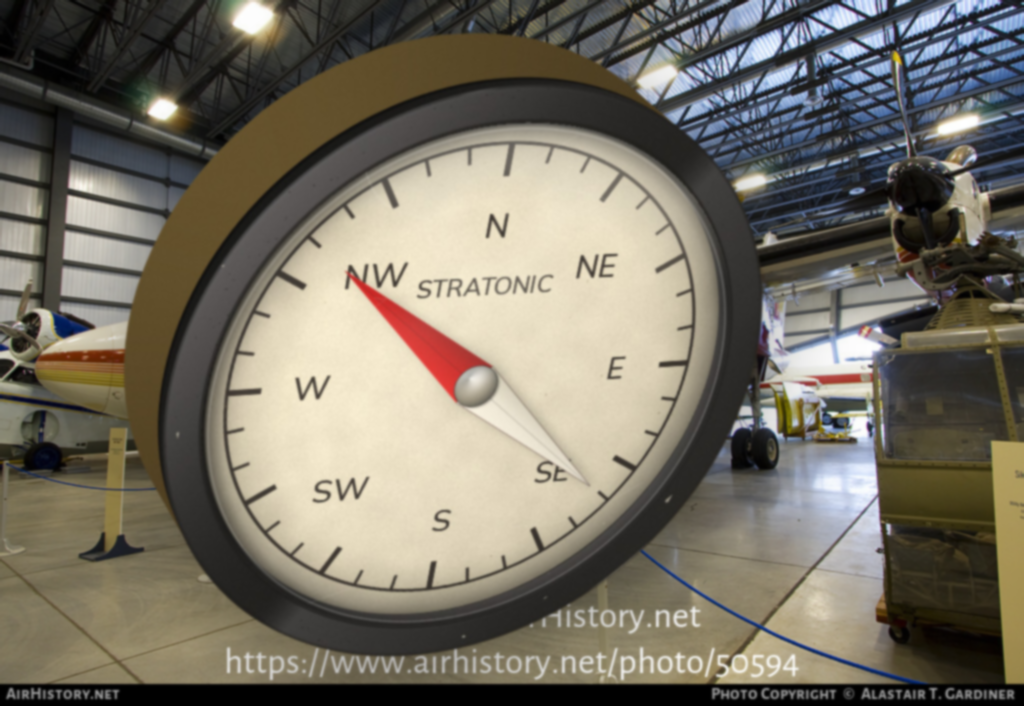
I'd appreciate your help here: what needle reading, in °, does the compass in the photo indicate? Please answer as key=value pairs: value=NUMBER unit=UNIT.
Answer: value=310 unit=°
